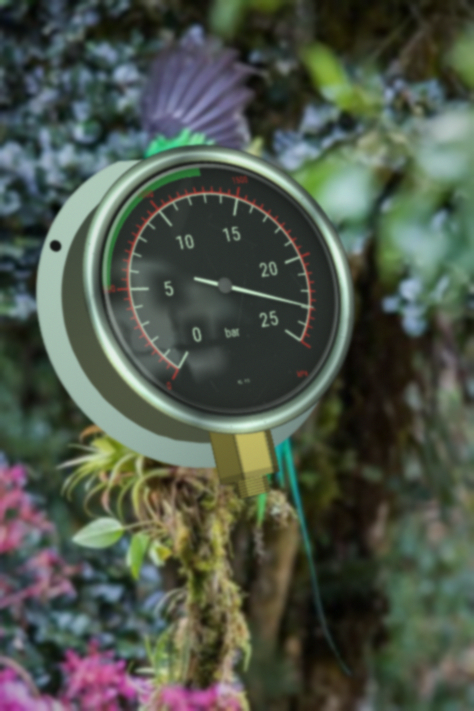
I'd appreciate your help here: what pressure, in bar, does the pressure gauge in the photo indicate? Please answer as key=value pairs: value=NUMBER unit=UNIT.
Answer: value=23 unit=bar
